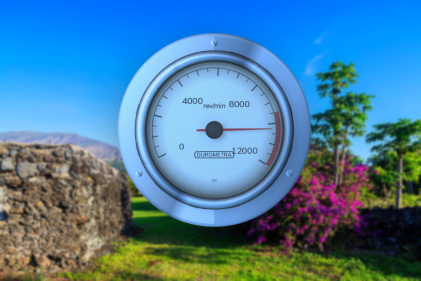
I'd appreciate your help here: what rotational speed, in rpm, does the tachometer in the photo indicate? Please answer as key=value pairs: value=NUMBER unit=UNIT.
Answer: value=10250 unit=rpm
